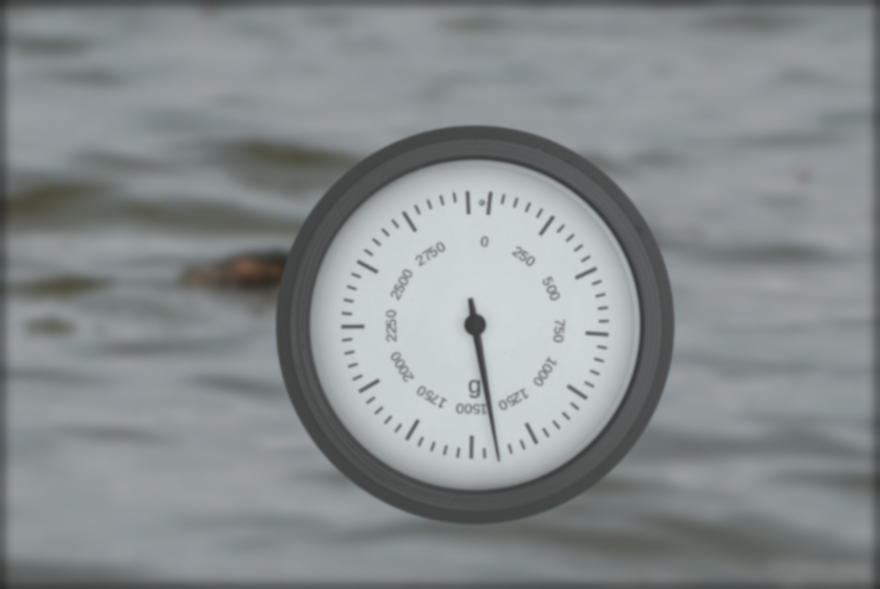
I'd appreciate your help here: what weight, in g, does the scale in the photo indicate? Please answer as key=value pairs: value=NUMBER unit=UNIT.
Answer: value=1400 unit=g
